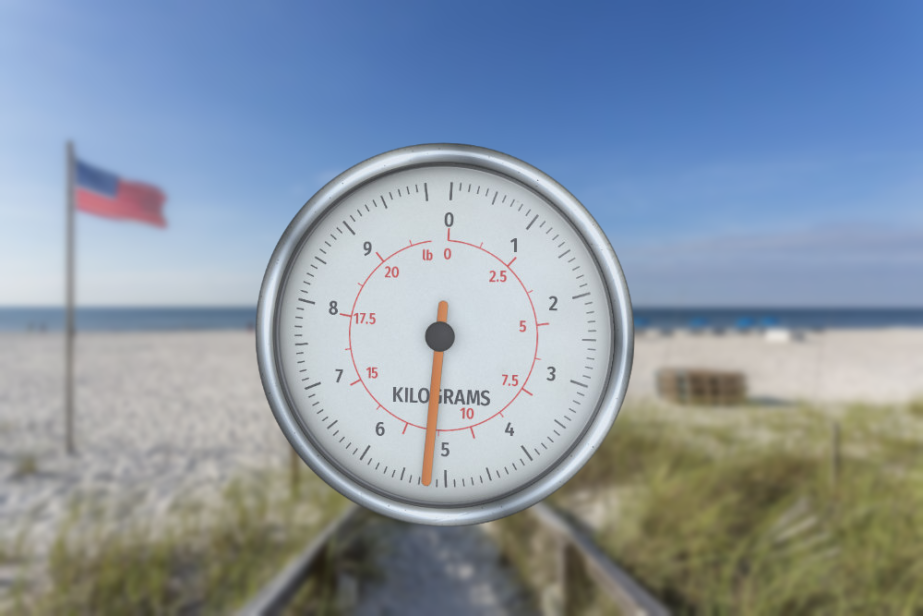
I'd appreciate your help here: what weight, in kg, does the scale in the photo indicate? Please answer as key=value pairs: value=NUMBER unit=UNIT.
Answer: value=5.2 unit=kg
